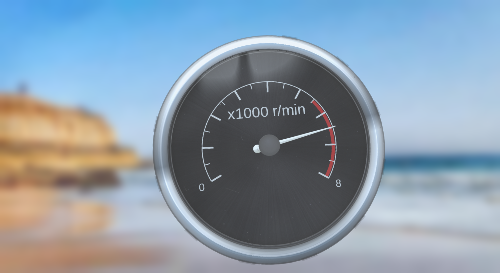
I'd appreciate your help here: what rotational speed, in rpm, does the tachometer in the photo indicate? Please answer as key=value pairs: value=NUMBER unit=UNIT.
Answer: value=6500 unit=rpm
